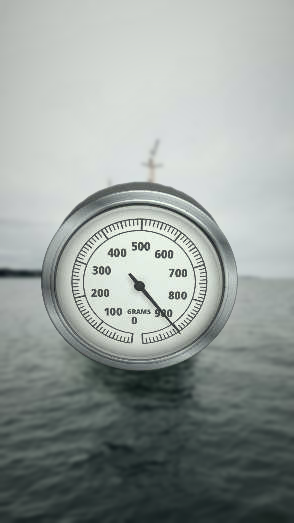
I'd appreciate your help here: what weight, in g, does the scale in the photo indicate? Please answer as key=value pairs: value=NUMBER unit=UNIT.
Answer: value=900 unit=g
